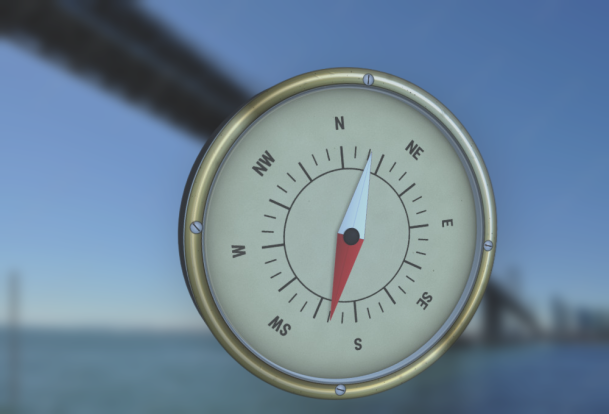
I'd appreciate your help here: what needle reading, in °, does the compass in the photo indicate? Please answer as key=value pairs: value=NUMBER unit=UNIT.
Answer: value=200 unit=°
